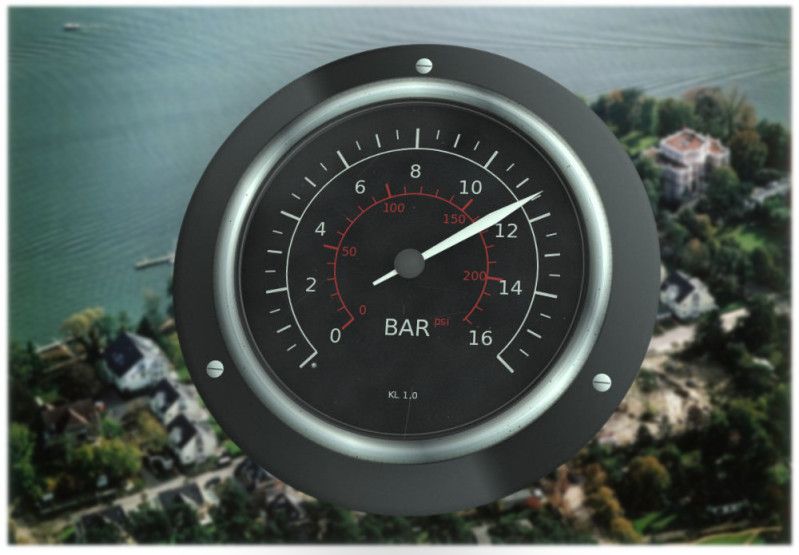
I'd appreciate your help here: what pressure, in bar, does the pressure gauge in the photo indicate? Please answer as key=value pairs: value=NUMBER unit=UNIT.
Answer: value=11.5 unit=bar
